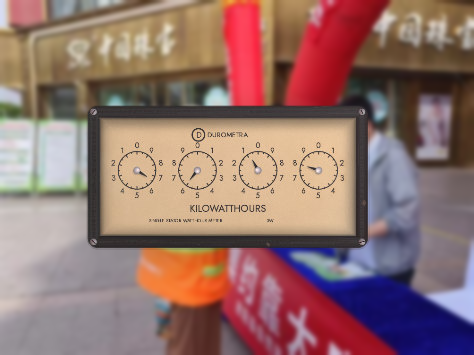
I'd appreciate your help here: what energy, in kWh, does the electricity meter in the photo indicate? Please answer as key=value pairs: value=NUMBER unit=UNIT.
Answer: value=6608 unit=kWh
